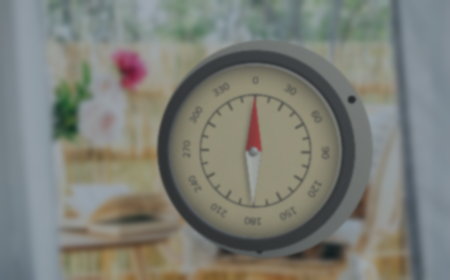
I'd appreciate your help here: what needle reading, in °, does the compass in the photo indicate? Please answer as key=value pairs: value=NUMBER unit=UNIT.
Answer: value=0 unit=°
